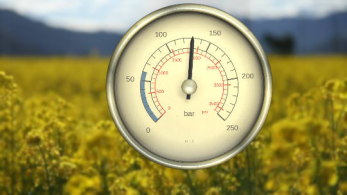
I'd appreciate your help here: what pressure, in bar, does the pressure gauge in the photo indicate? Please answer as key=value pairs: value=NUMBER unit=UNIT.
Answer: value=130 unit=bar
